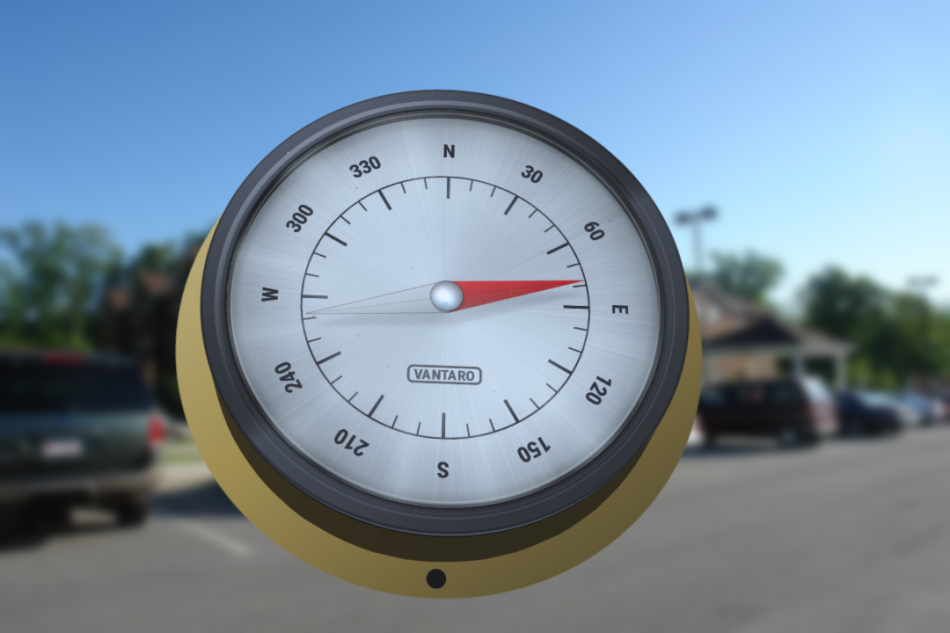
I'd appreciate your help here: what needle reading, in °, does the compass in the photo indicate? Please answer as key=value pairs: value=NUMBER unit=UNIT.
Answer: value=80 unit=°
